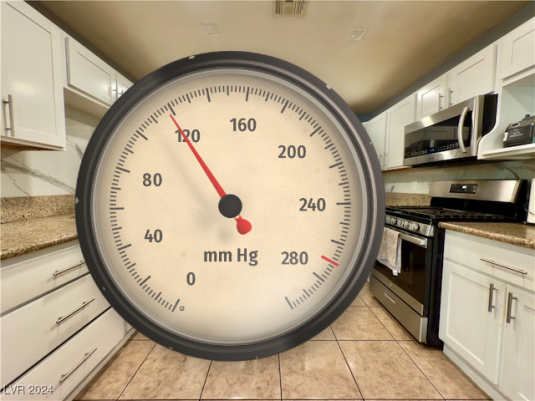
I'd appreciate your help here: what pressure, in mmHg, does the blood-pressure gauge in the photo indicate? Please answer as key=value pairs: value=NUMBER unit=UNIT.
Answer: value=118 unit=mmHg
